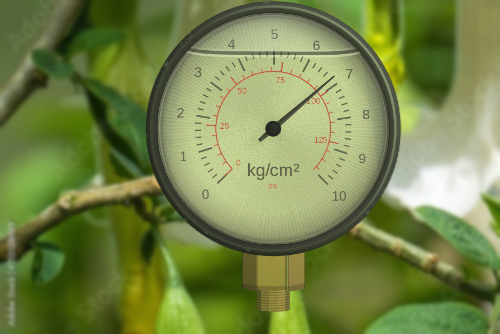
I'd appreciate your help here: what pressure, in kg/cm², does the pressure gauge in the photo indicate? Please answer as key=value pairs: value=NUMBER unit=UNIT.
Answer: value=6.8 unit=kg/cm²
